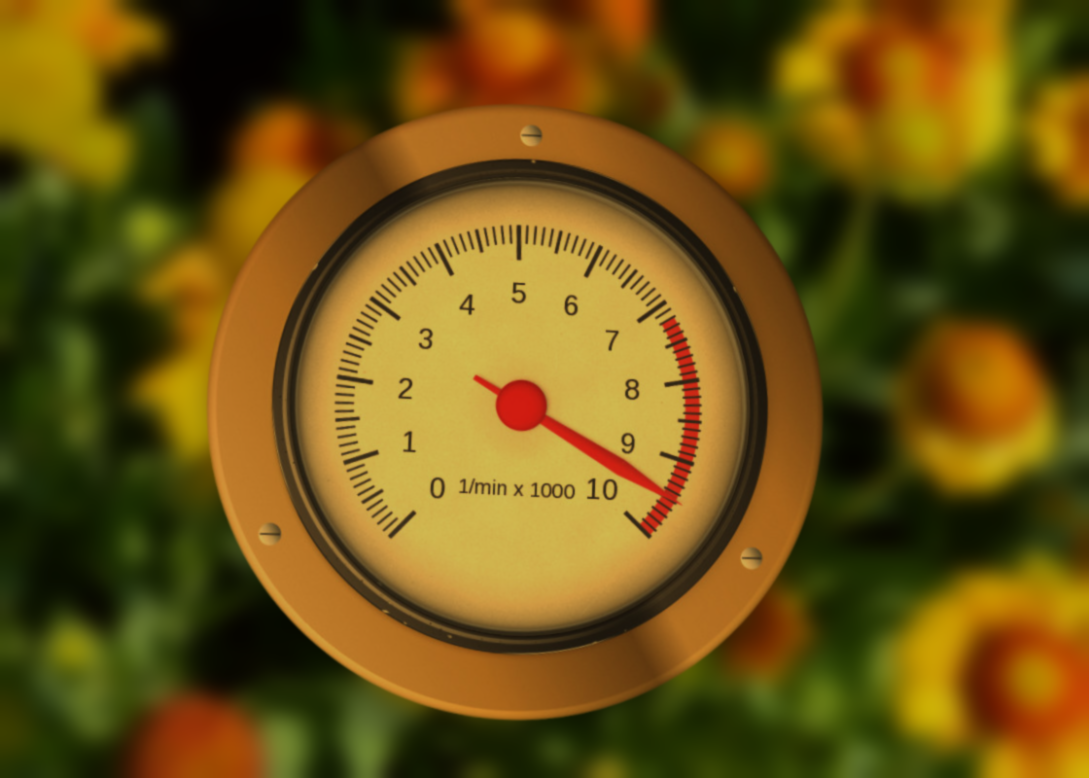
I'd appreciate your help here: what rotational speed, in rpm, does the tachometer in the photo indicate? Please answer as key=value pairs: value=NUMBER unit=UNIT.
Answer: value=9500 unit=rpm
